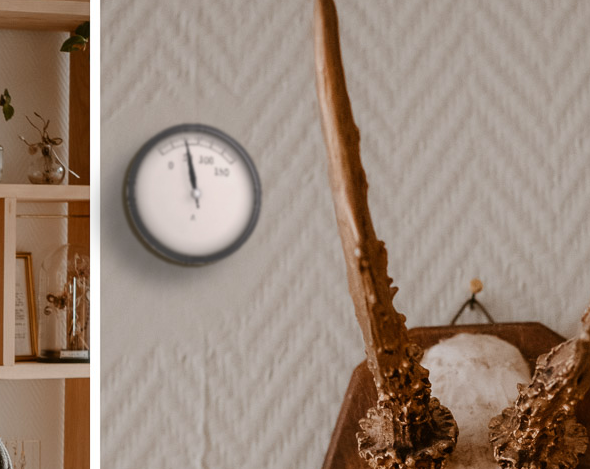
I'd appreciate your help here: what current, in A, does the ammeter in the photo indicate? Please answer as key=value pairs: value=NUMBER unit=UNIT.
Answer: value=50 unit=A
